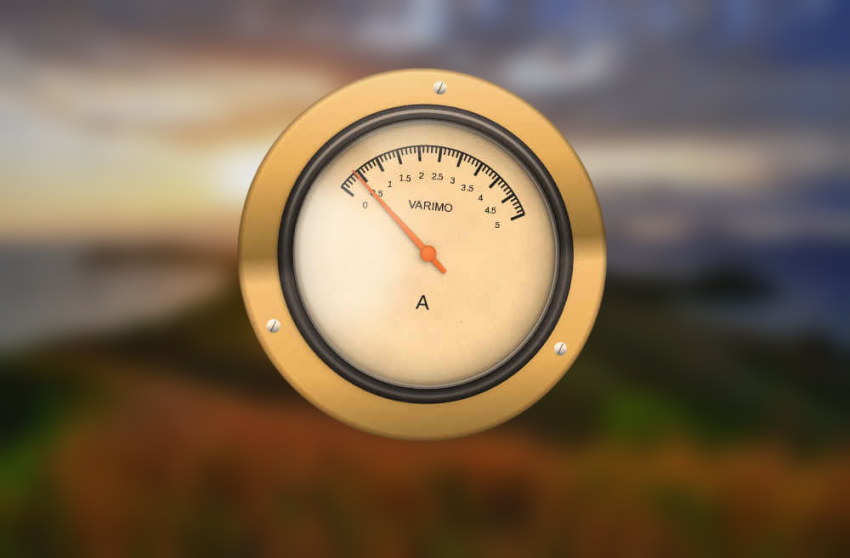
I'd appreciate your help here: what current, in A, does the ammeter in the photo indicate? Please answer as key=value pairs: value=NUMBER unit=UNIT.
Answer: value=0.4 unit=A
